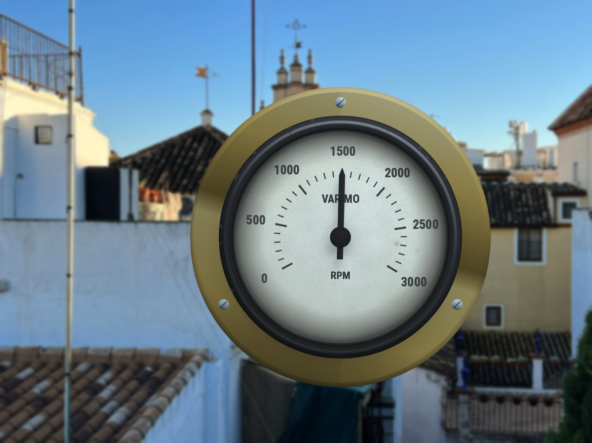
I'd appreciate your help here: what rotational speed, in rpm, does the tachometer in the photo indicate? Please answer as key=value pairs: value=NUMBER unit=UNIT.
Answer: value=1500 unit=rpm
